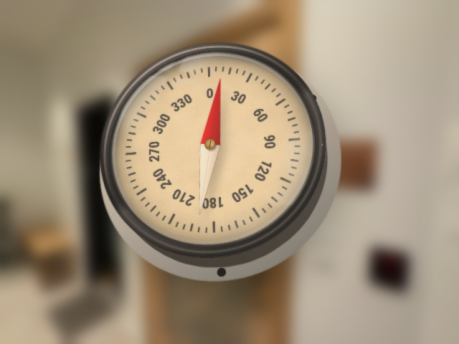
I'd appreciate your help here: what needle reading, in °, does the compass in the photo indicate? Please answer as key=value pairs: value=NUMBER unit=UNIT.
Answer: value=10 unit=°
